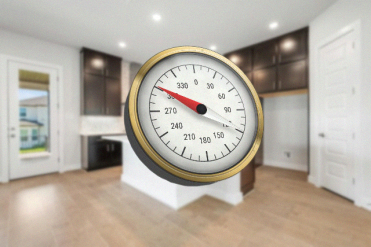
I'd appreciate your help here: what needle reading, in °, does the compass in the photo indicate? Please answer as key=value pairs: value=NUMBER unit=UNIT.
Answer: value=300 unit=°
